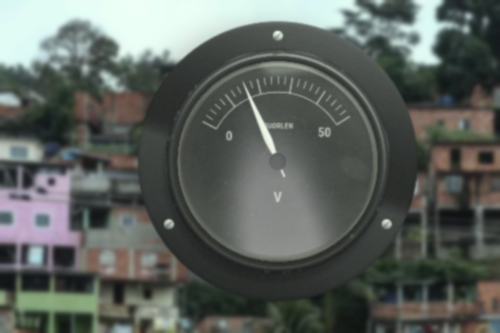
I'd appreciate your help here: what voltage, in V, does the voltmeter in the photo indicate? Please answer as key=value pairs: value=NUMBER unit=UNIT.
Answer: value=16 unit=V
